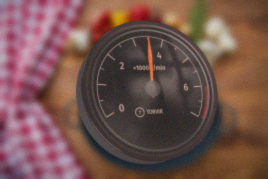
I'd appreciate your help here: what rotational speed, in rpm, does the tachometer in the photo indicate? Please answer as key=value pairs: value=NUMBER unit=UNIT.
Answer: value=3500 unit=rpm
